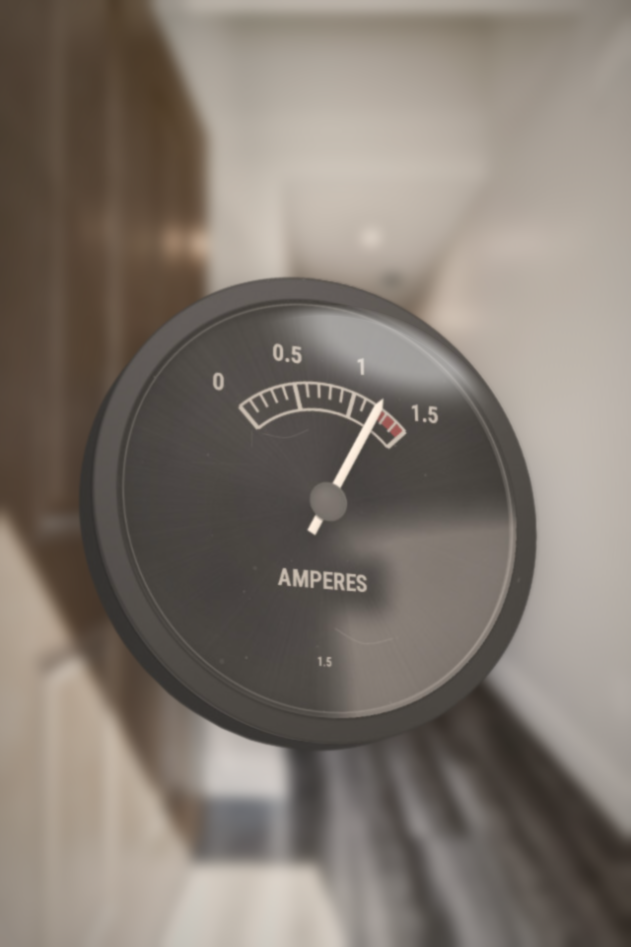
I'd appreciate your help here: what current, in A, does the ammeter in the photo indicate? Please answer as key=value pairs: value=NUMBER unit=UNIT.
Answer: value=1.2 unit=A
